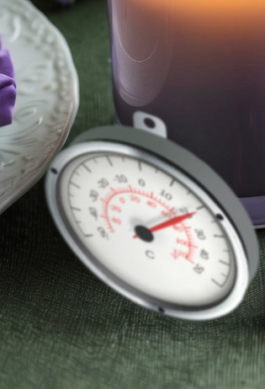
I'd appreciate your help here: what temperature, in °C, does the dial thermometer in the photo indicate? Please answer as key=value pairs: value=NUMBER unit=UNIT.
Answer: value=20 unit=°C
